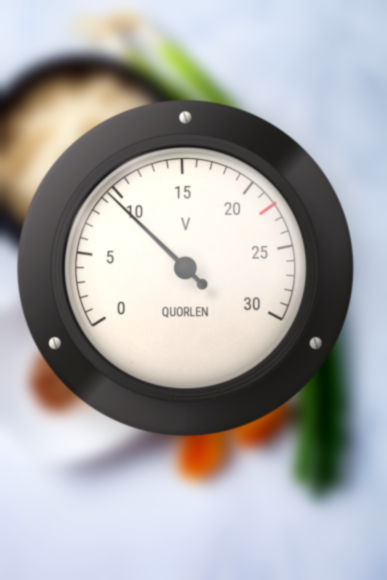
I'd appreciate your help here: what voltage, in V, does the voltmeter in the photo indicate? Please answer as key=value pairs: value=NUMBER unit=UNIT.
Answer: value=9.5 unit=V
